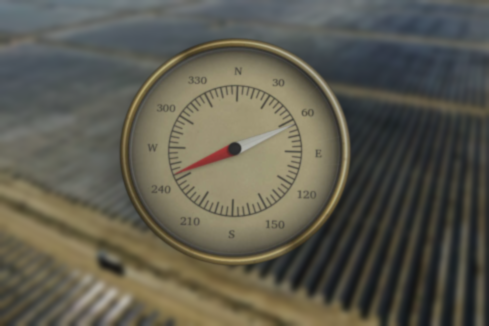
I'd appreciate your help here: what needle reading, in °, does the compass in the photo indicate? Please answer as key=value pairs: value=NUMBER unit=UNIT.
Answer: value=245 unit=°
